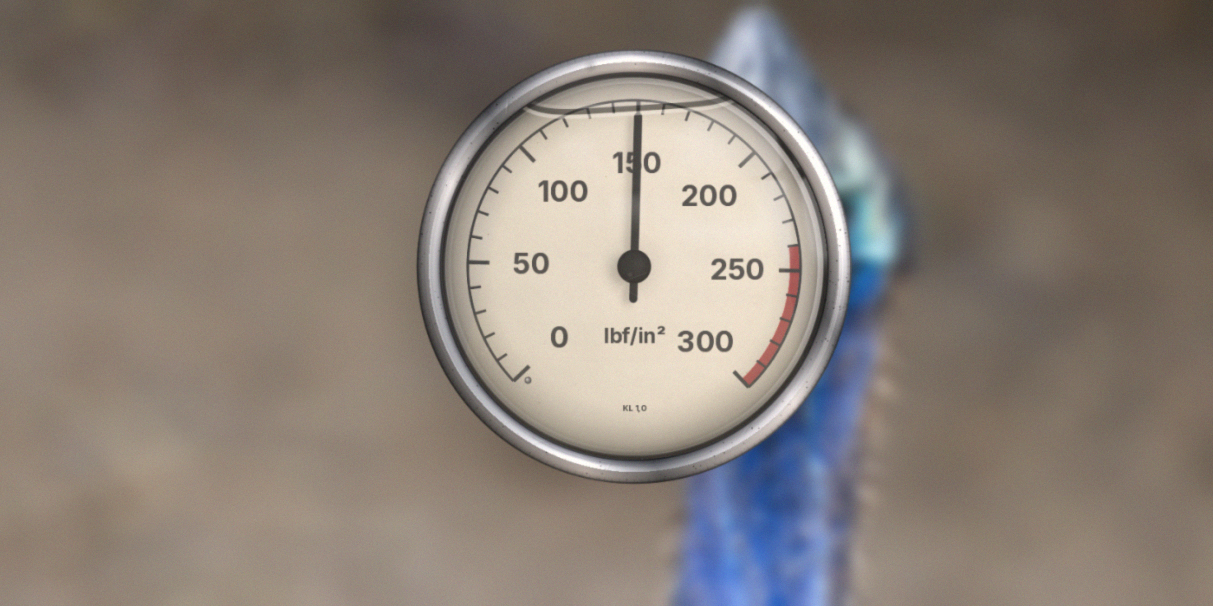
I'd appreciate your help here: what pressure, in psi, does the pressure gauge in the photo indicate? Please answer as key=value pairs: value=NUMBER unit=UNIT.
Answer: value=150 unit=psi
